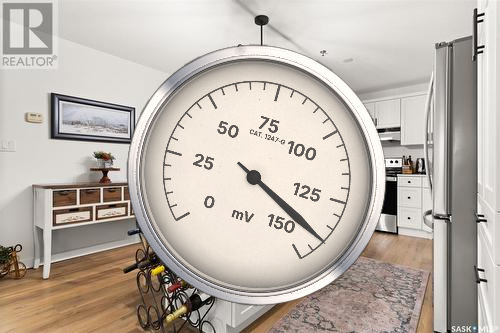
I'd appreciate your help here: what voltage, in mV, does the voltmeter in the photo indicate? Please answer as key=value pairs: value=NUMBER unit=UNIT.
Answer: value=140 unit=mV
